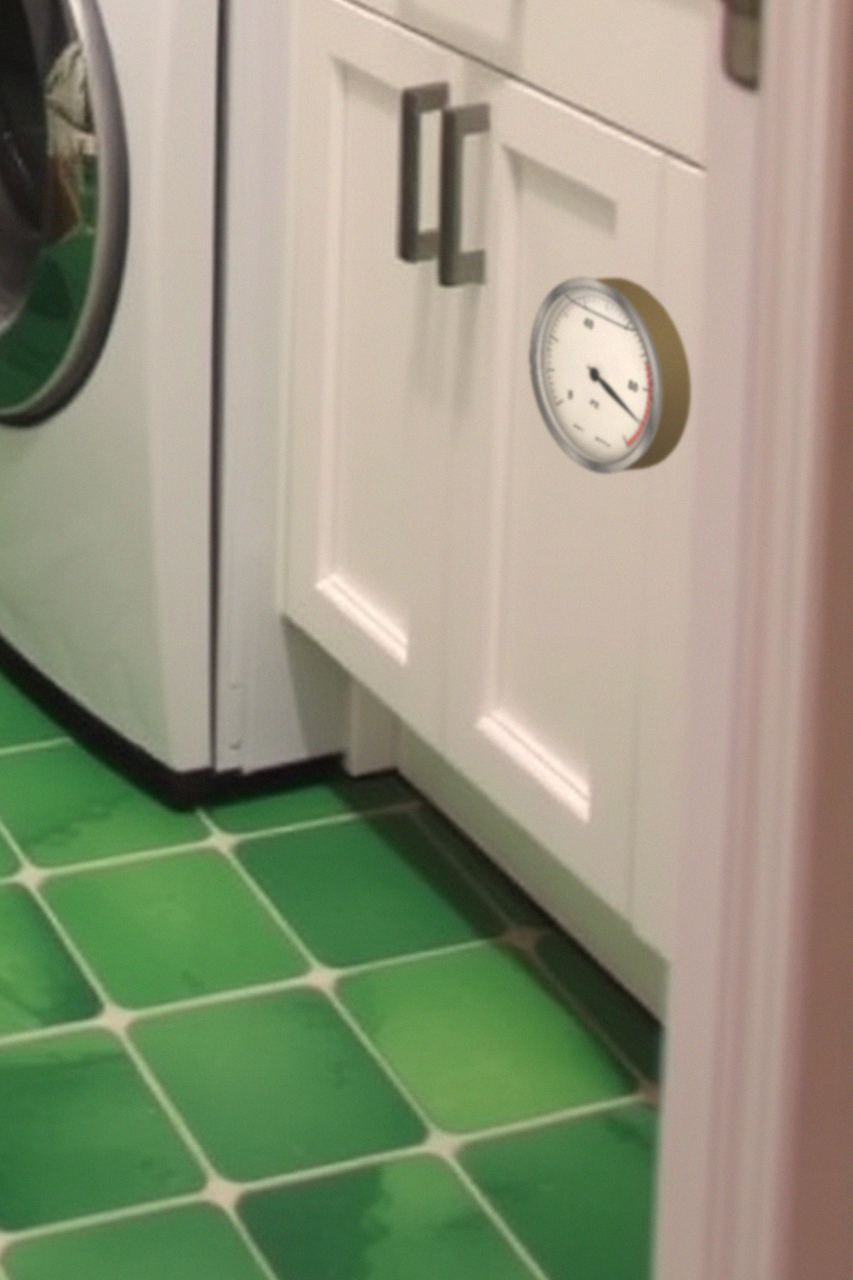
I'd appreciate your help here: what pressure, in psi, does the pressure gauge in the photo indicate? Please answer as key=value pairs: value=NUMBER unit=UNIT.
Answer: value=90 unit=psi
